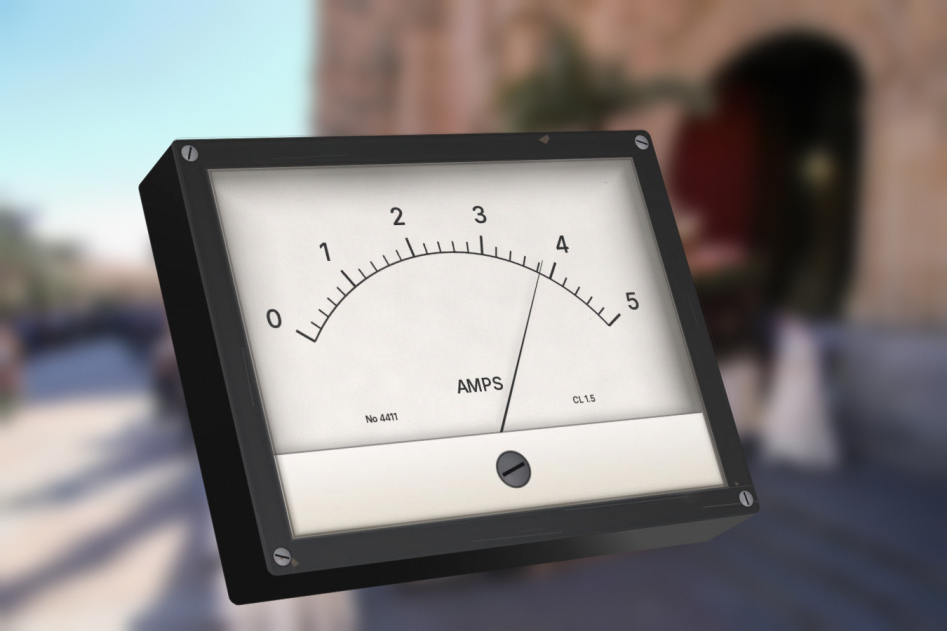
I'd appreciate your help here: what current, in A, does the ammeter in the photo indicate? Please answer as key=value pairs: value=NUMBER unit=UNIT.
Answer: value=3.8 unit=A
